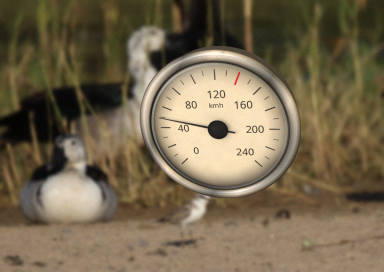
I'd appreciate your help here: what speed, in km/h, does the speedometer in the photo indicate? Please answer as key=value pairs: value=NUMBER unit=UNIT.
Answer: value=50 unit=km/h
